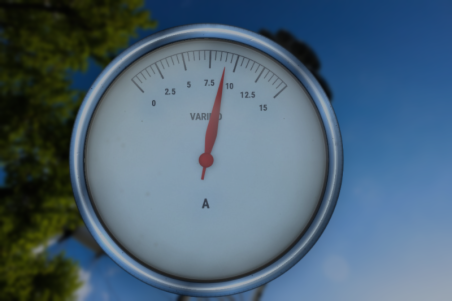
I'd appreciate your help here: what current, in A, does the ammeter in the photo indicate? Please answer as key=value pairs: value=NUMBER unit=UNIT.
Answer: value=9 unit=A
